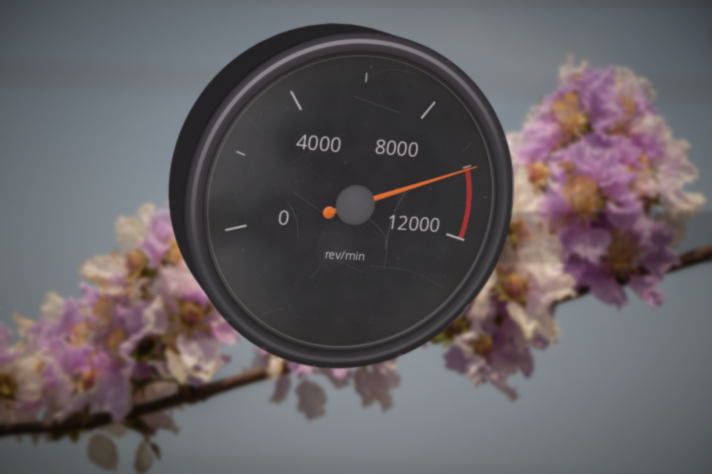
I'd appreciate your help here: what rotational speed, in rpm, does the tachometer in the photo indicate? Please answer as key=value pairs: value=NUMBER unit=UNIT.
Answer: value=10000 unit=rpm
